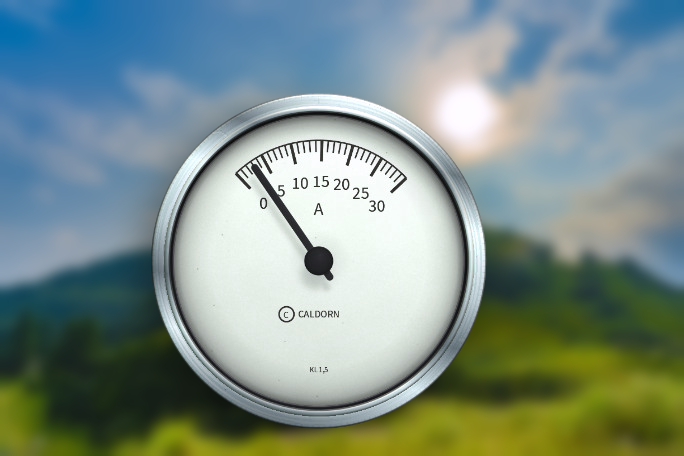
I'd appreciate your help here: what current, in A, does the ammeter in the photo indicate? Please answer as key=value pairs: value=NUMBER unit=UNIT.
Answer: value=3 unit=A
